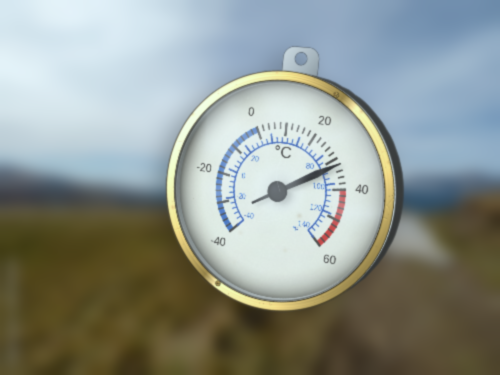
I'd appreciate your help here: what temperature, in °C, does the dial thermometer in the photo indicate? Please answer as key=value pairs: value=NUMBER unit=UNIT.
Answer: value=32 unit=°C
